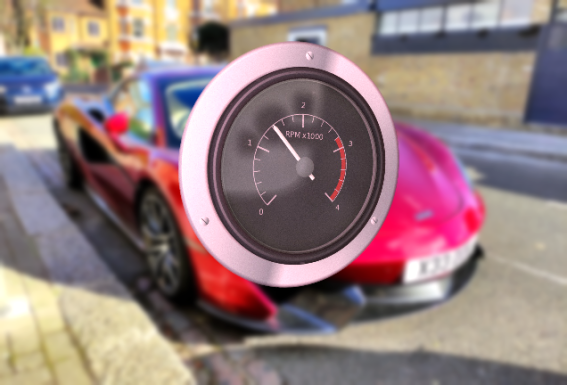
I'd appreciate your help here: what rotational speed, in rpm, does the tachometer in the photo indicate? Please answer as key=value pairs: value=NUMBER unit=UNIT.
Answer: value=1400 unit=rpm
